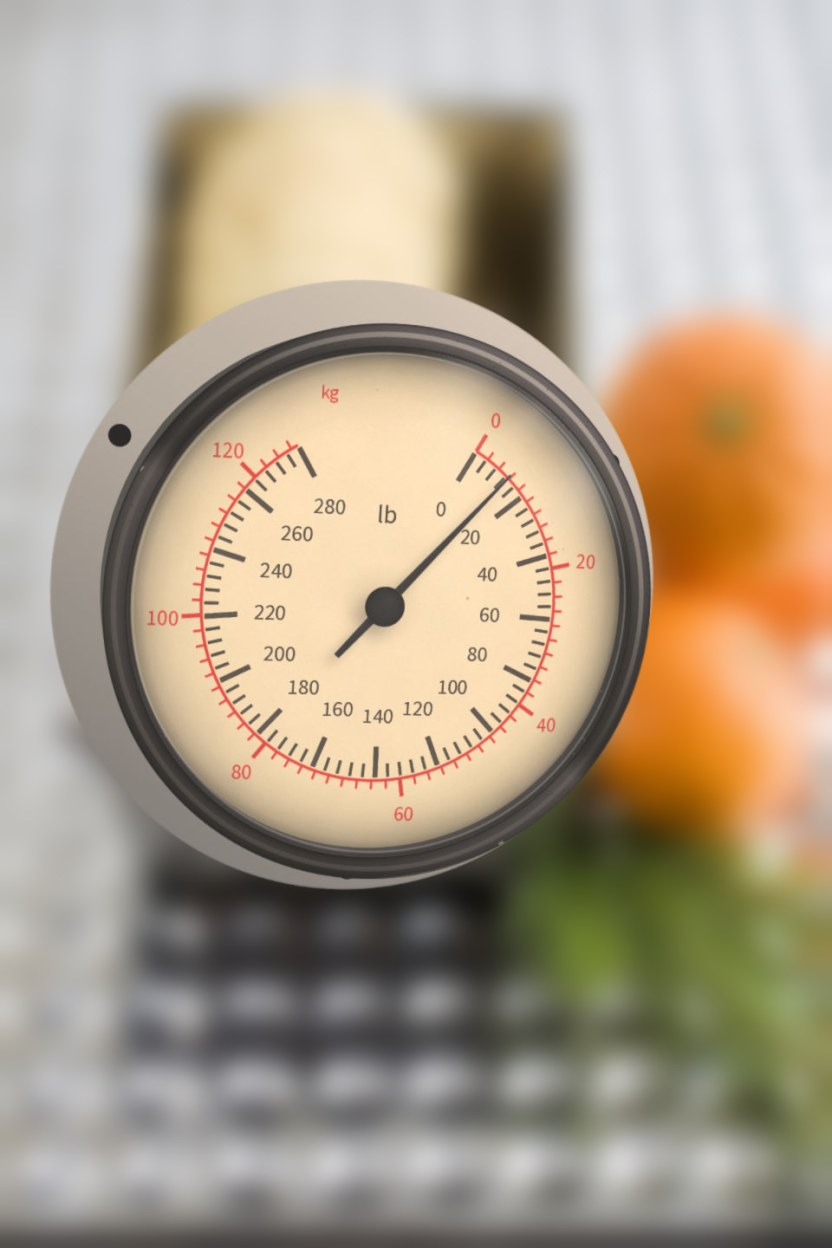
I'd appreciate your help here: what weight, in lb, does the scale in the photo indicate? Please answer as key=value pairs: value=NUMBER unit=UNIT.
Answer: value=12 unit=lb
